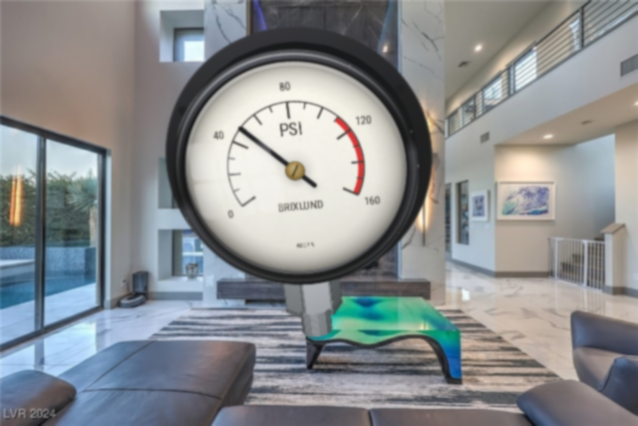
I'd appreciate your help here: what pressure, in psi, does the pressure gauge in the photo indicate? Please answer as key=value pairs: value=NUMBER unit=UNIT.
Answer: value=50 unit=psi
